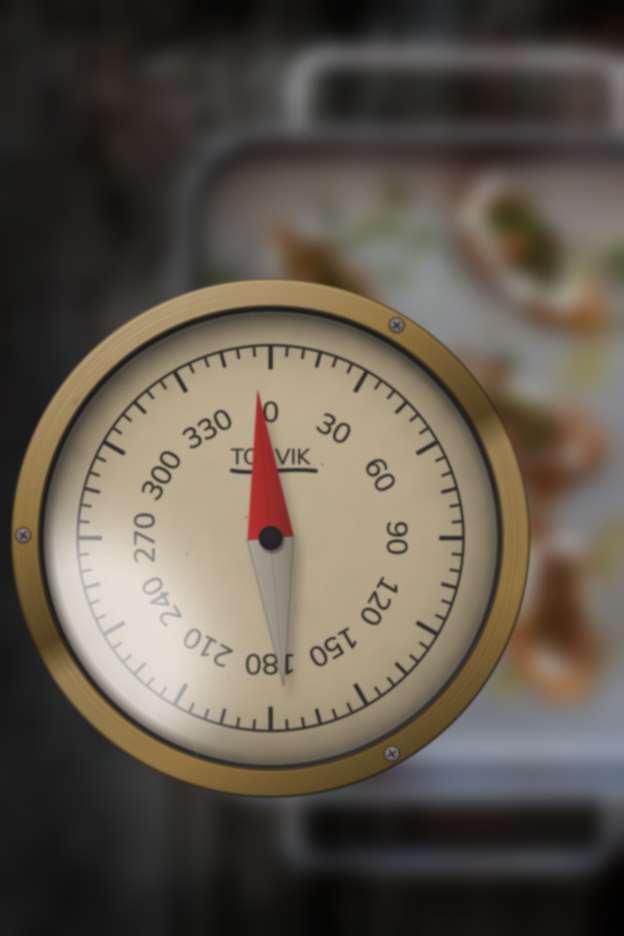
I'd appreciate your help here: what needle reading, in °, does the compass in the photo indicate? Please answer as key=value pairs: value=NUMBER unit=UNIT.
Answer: value=355 unit=°
